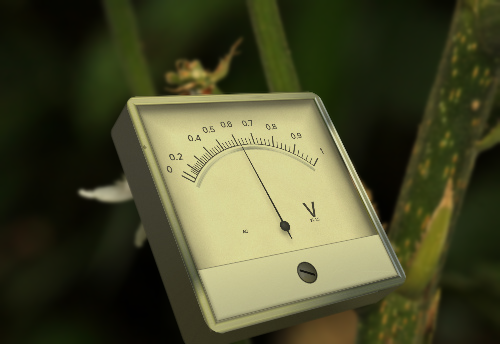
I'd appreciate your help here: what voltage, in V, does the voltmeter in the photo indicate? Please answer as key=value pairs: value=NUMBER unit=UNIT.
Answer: value=0.6 unit=V
